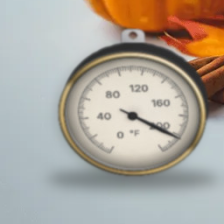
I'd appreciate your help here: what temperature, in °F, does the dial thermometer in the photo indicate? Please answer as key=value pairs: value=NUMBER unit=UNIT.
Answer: value=200 unit=°F
